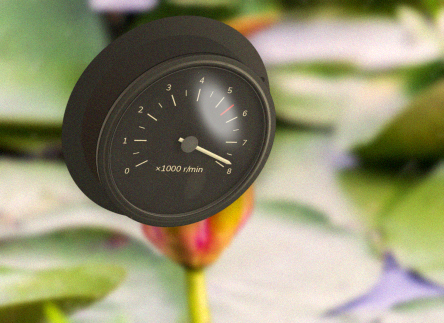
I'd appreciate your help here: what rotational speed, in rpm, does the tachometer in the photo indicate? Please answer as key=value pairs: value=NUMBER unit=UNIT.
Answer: value=7750 unit=rpm
